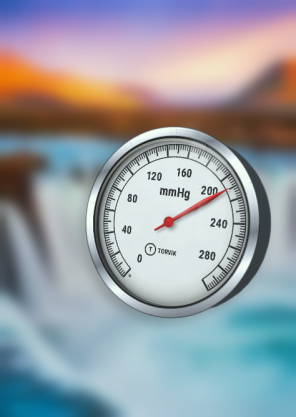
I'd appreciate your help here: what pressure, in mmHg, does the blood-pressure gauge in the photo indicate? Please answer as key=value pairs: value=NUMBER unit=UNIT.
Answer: value=210 unit=mmHg
